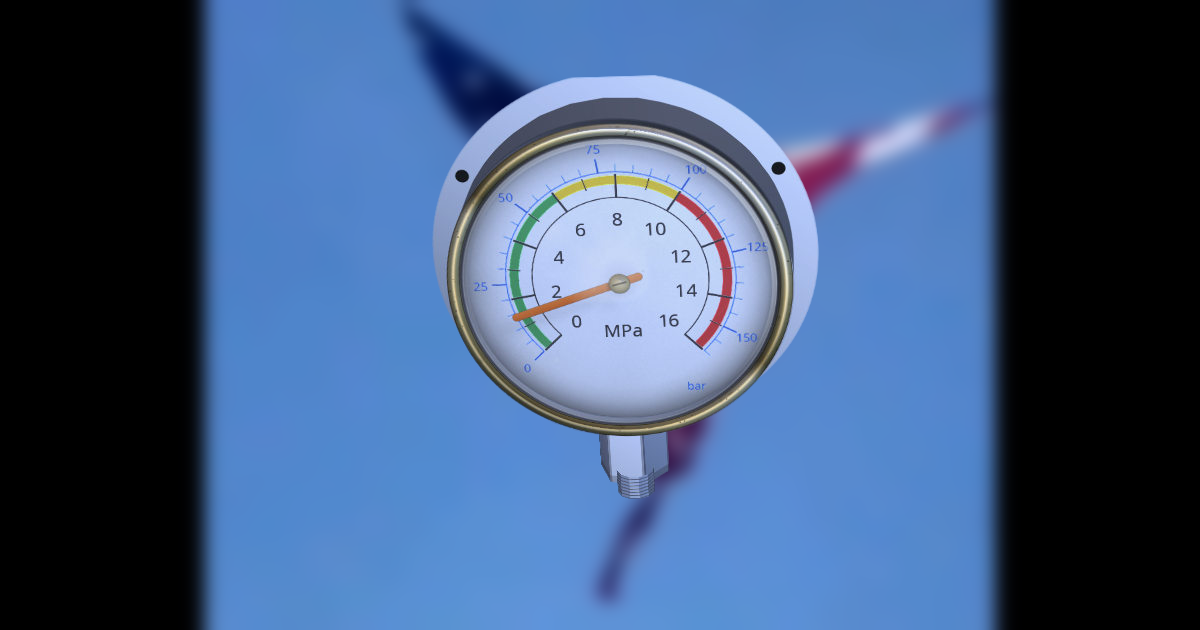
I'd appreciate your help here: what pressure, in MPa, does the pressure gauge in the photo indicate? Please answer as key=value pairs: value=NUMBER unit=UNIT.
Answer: value=1.5 unit=MPa
